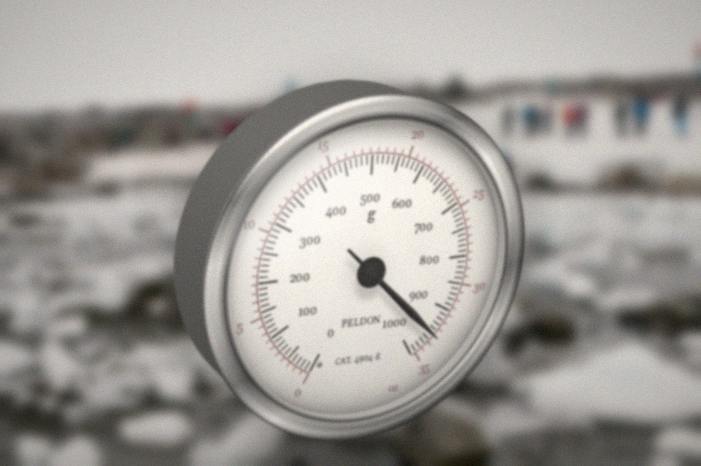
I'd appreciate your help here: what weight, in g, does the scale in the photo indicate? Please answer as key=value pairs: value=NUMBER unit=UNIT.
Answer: value=950 unit=g
